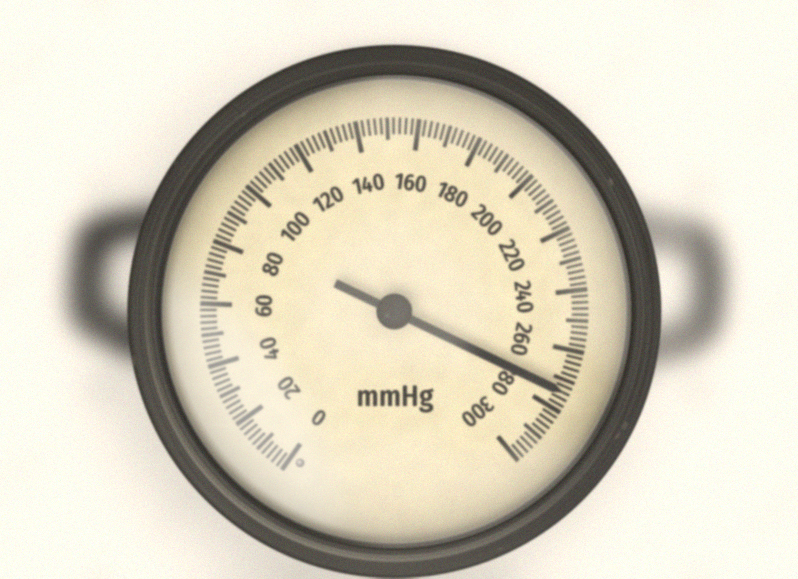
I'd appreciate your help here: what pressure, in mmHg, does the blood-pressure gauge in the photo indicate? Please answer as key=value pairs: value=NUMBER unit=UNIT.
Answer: value=274 unit=mmHg
